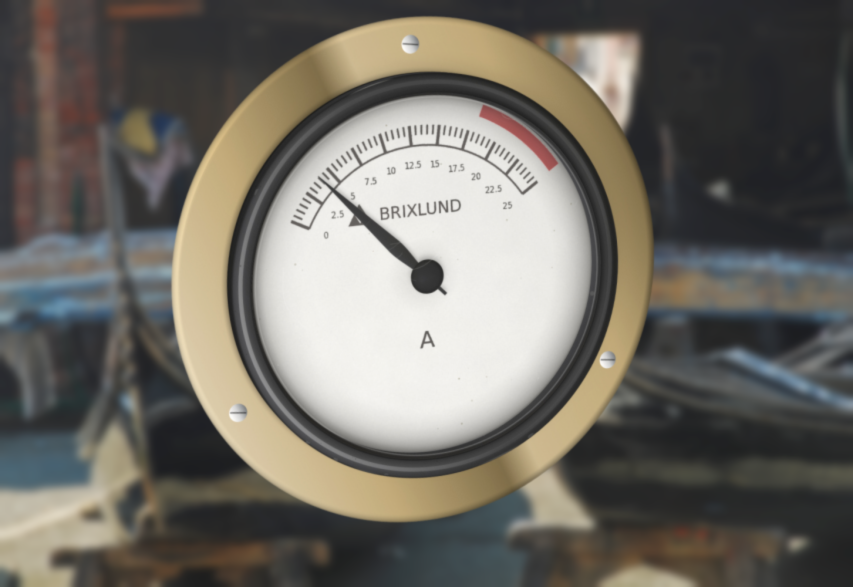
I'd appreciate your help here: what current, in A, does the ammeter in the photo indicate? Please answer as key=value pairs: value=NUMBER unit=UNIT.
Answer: value=4 unit=A
